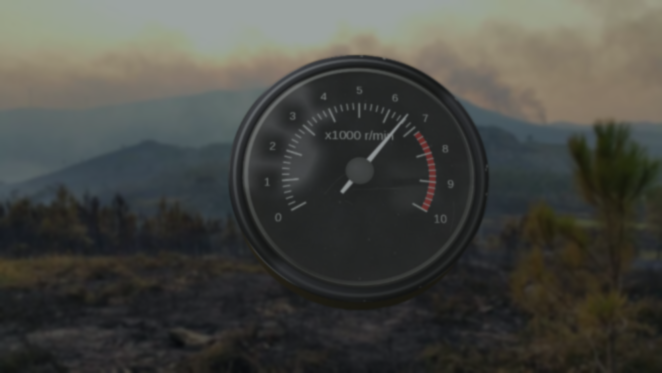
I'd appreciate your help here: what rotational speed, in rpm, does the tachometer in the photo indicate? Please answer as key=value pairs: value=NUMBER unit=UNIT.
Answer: value=6600 unit=rpm
